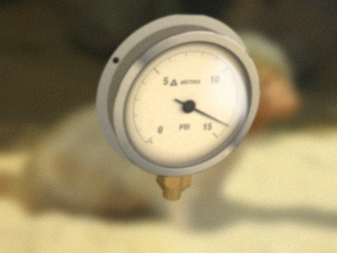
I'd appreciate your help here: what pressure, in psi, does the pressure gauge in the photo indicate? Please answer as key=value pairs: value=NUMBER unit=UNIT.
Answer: value=14 unit=psi
